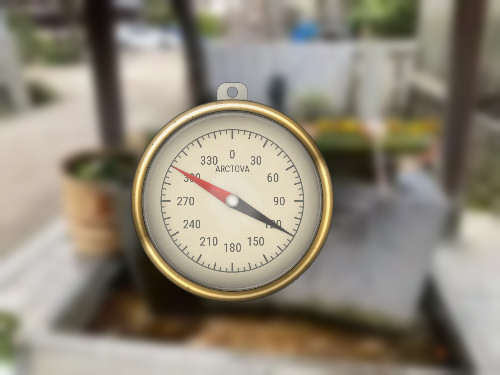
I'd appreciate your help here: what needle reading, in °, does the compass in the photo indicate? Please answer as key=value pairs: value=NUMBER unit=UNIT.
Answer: value=300 unit=°
